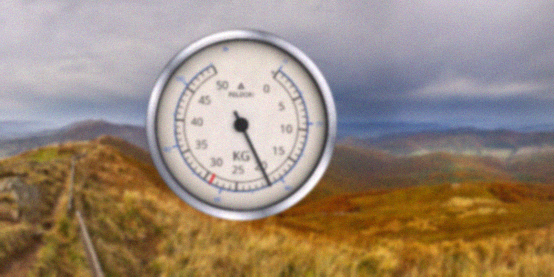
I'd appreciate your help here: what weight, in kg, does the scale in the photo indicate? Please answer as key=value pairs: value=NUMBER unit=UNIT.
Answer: value=20 unit=kg
